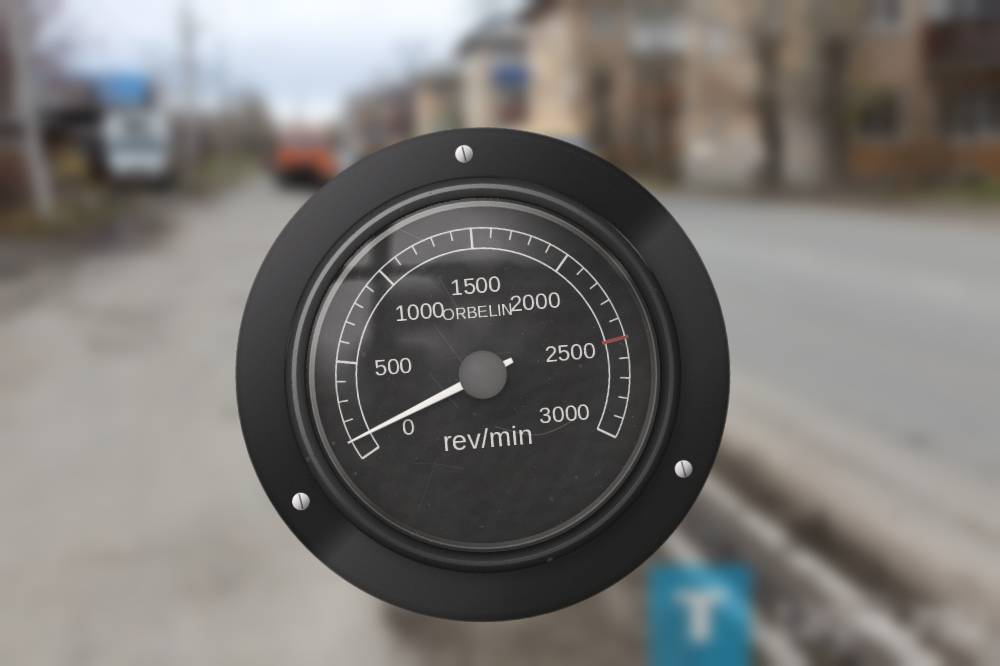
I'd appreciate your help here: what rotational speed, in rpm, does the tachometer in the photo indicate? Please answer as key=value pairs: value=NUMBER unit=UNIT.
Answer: value=100 unit=rpm
